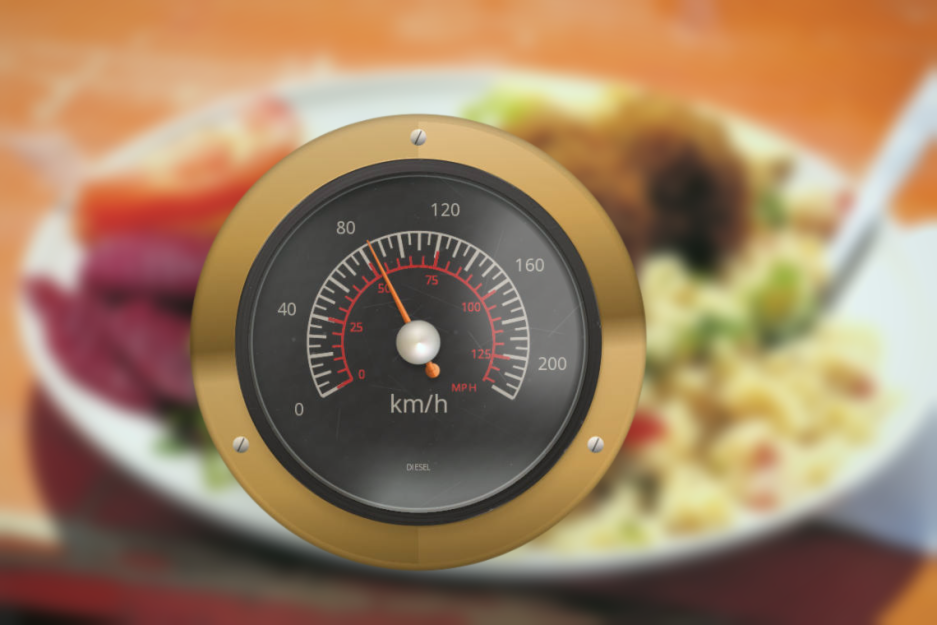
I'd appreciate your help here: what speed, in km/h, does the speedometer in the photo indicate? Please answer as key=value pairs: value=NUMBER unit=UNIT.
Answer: value=85 unit=km/h
